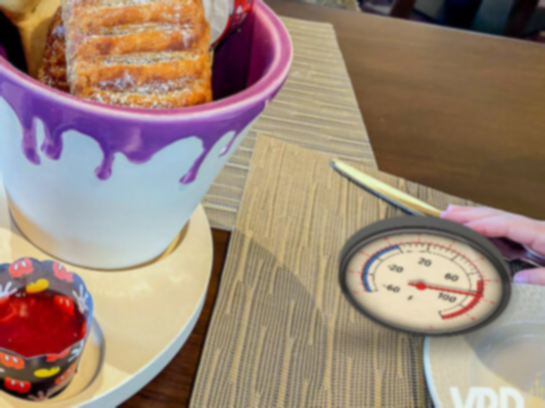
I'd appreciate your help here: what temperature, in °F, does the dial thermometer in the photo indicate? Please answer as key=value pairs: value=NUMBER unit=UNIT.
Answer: value=80 unit=°F
